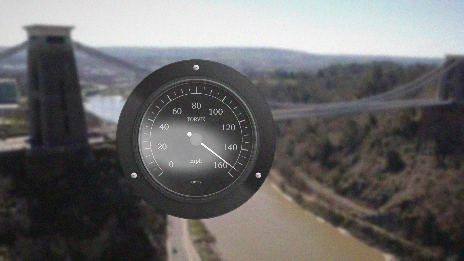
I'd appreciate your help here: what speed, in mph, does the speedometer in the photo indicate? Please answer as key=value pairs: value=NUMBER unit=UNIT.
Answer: value=155 unit=mph
